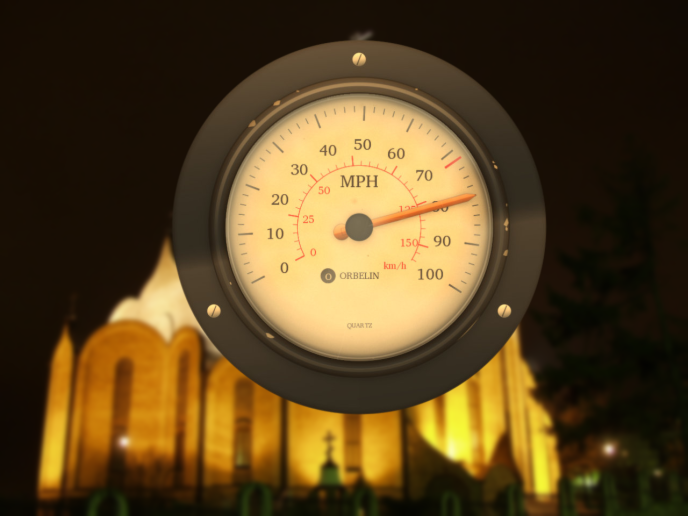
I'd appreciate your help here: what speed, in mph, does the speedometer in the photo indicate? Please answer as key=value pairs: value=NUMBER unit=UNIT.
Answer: value=80 unit=mph
